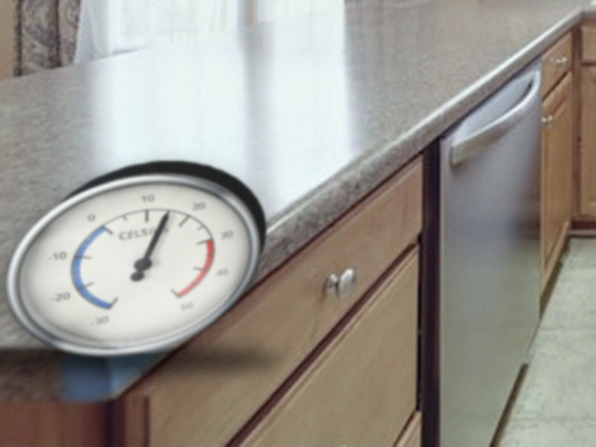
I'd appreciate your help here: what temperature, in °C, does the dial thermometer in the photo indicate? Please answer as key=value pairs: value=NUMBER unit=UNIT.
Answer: value=15 unit=°C
